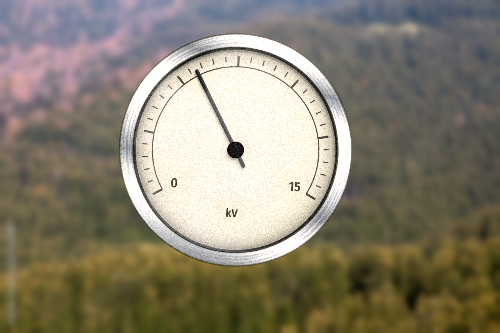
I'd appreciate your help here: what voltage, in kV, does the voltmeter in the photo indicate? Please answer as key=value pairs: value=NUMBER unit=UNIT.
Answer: value=5.75 unit=kV
